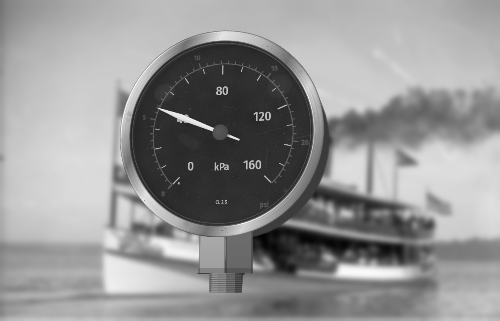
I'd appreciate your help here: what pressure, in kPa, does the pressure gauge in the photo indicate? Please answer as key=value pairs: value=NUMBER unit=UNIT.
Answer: value=40 unit=kPa
